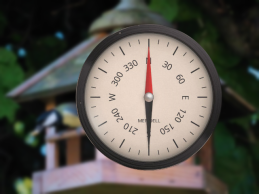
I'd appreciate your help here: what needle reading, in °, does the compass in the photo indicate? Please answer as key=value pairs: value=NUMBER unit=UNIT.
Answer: value=0 unit=°
